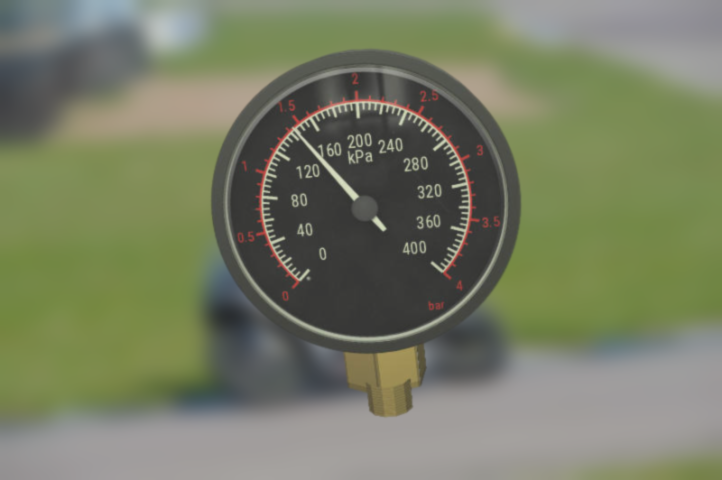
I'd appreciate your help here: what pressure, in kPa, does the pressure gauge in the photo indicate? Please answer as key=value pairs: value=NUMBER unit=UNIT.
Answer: value=145 unit=kPa
